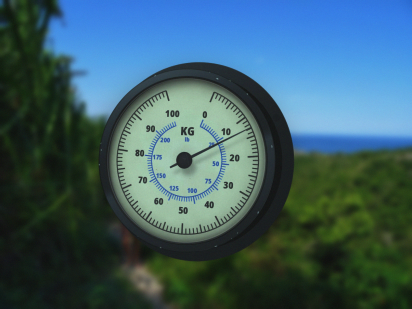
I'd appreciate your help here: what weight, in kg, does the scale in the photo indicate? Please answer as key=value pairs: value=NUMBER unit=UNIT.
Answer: value=13 unit=kg
